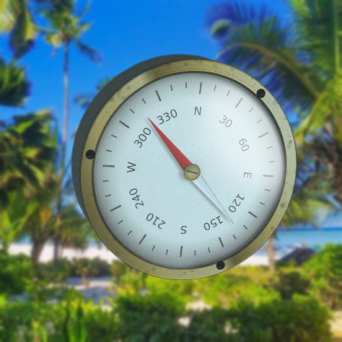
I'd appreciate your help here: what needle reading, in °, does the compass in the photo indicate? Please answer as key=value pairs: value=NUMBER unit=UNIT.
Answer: value=315 unit=°
